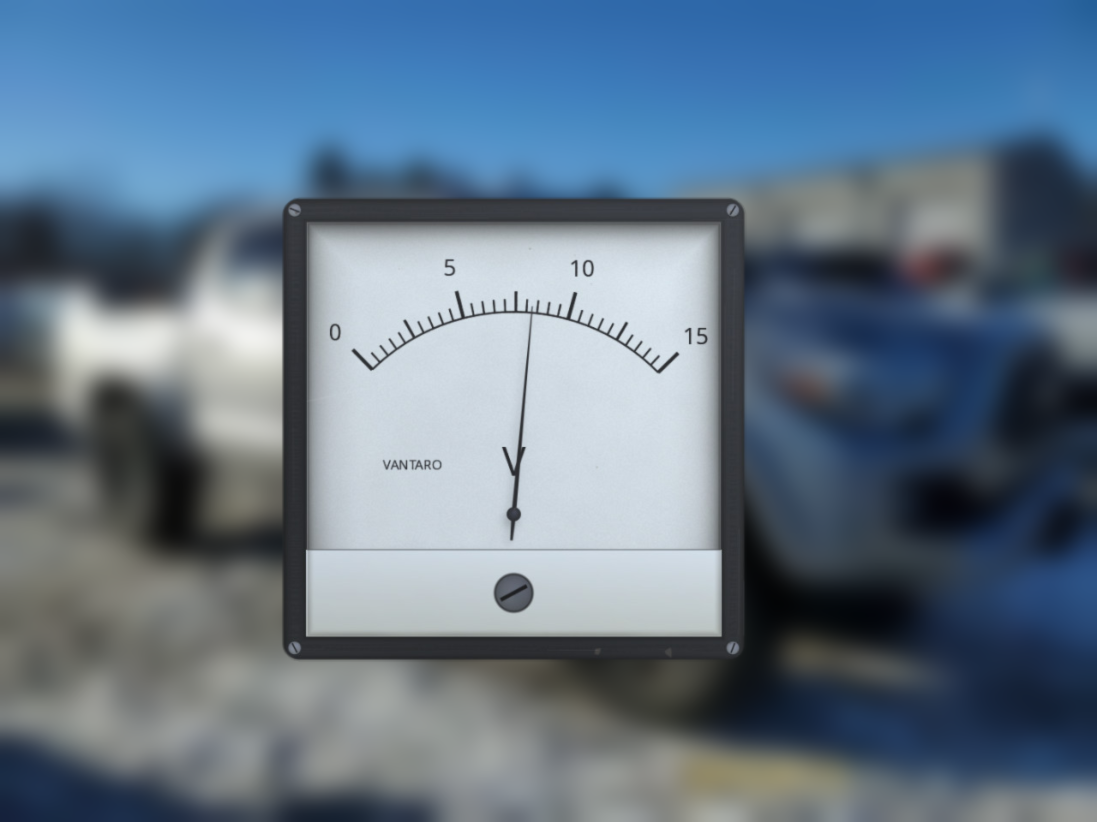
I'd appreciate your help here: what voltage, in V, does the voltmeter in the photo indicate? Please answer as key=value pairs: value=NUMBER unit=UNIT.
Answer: value=8.25 unit=V
